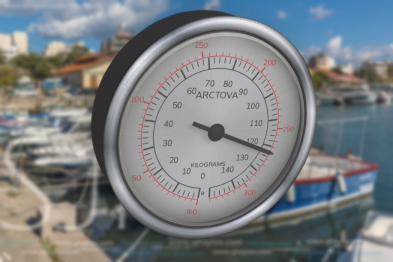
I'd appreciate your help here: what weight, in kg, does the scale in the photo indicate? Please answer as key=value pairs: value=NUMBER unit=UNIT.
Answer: value=122 unit=kg
